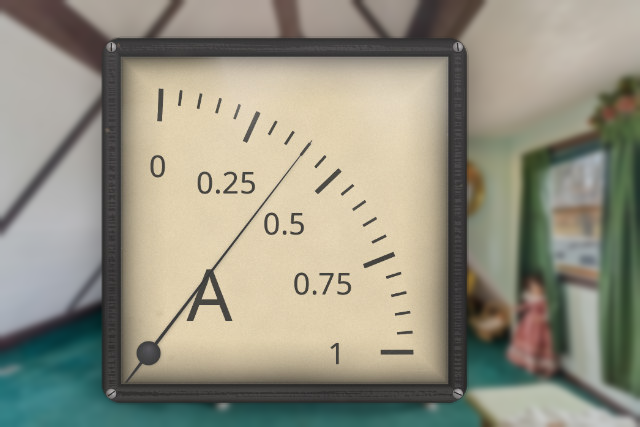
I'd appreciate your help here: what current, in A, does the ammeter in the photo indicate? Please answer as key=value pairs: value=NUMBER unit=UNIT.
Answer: value=0.4 unit=A
